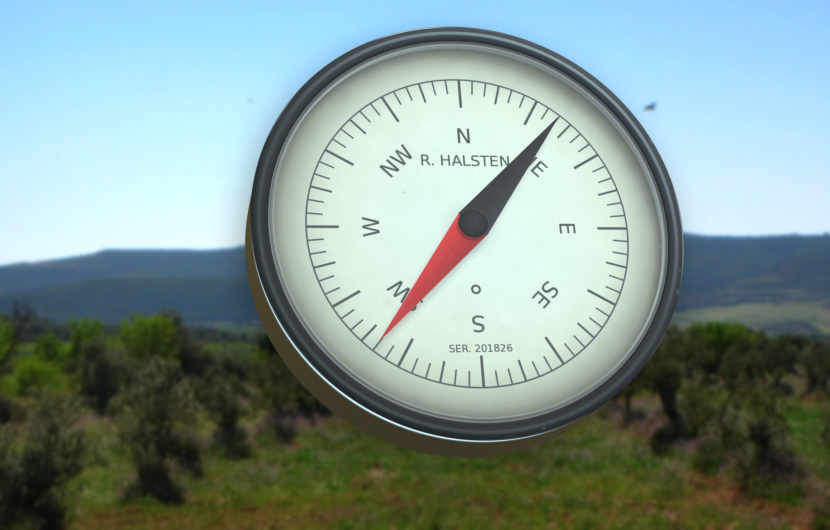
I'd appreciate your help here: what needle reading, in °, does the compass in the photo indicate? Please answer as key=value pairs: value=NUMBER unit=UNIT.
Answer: value=220 unit=°
